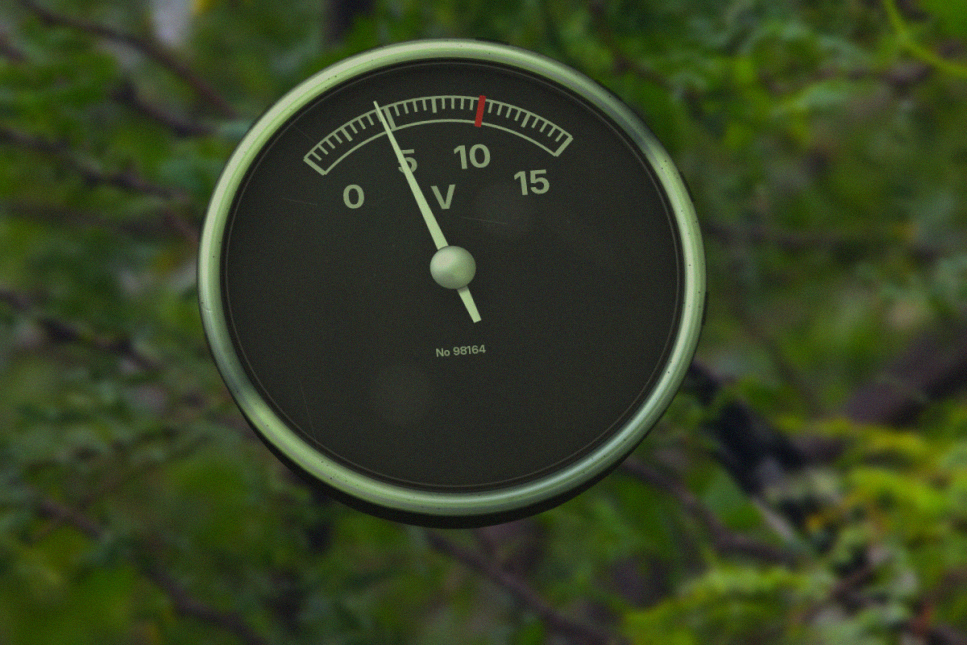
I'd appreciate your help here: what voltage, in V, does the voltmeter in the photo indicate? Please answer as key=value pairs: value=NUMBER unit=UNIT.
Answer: value=4.5 unit=V
